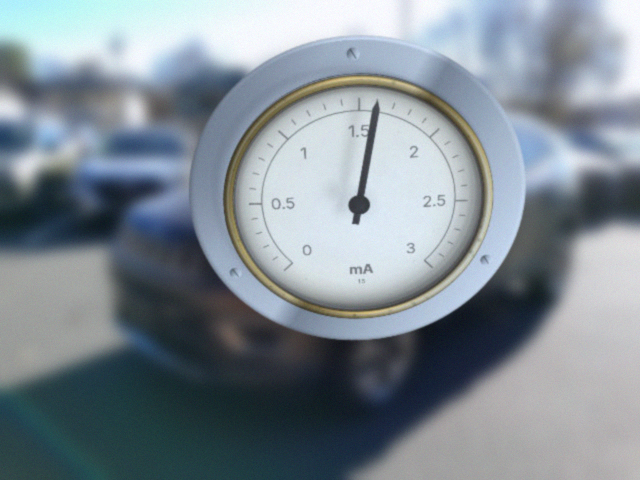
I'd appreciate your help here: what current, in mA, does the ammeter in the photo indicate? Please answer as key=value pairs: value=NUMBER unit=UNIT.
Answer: value=1.6 unit=mA
